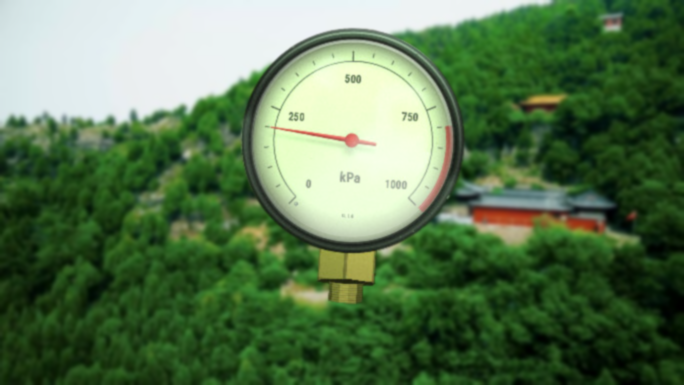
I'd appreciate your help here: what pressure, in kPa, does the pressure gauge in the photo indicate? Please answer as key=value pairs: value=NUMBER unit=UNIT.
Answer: value=200 unit=kPa
